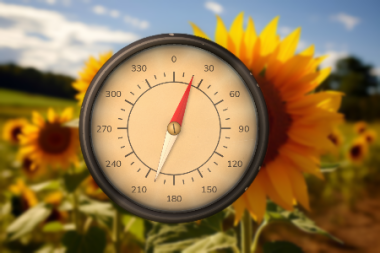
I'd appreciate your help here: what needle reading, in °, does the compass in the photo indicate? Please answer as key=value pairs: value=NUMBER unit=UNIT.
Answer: value=20 unit=°
